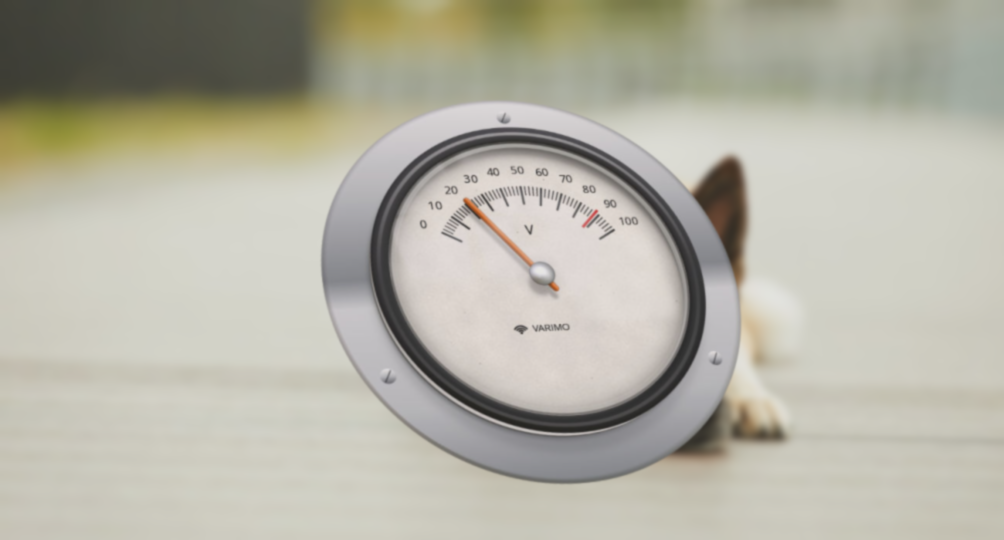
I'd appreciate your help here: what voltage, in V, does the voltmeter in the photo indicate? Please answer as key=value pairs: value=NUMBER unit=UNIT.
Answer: value=20 unit=V
